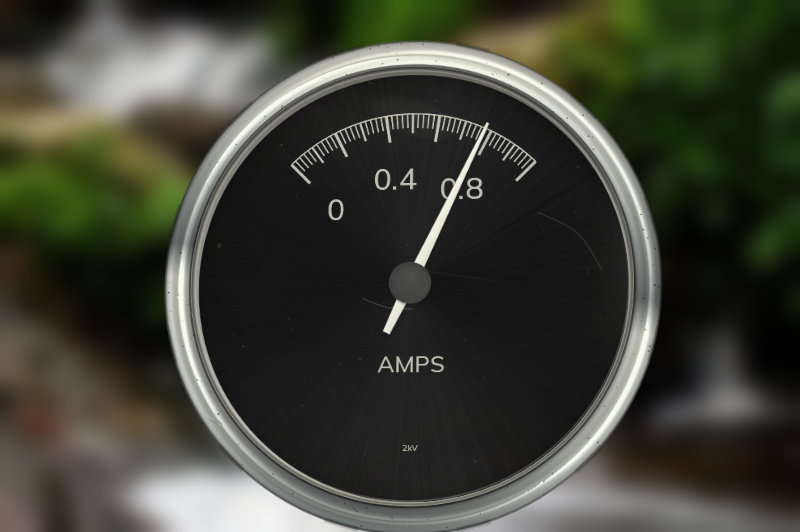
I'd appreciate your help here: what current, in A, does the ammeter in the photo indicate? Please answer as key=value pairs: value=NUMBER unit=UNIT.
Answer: value=0.78 unit=A
